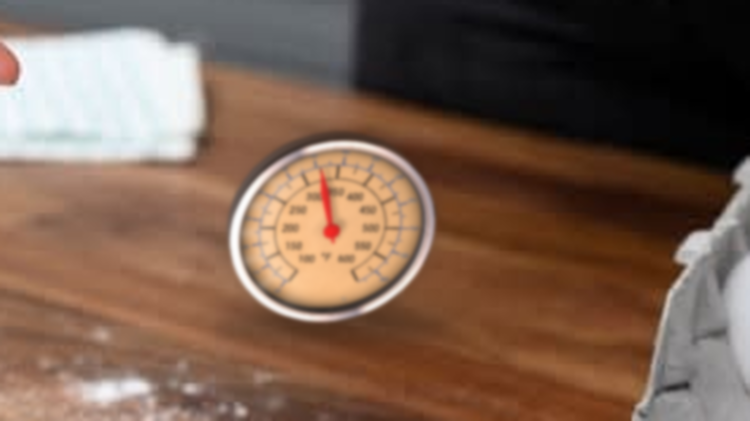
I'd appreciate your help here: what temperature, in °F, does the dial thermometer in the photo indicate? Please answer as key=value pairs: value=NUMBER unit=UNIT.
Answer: value=325 unit=°F
